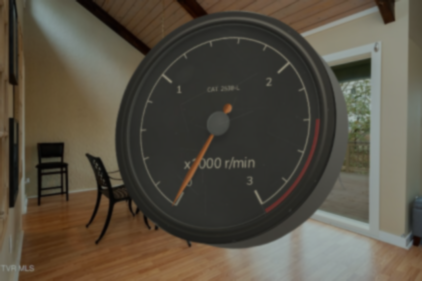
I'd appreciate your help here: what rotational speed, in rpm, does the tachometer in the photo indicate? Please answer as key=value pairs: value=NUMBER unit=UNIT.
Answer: value=0 unit=rpm
